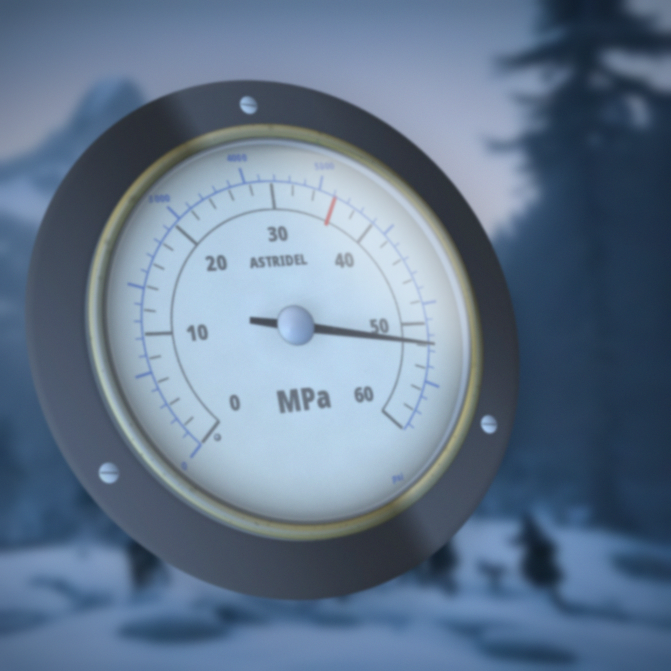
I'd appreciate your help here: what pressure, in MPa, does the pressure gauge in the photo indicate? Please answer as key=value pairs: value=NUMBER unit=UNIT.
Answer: value=52 unit=MPa
